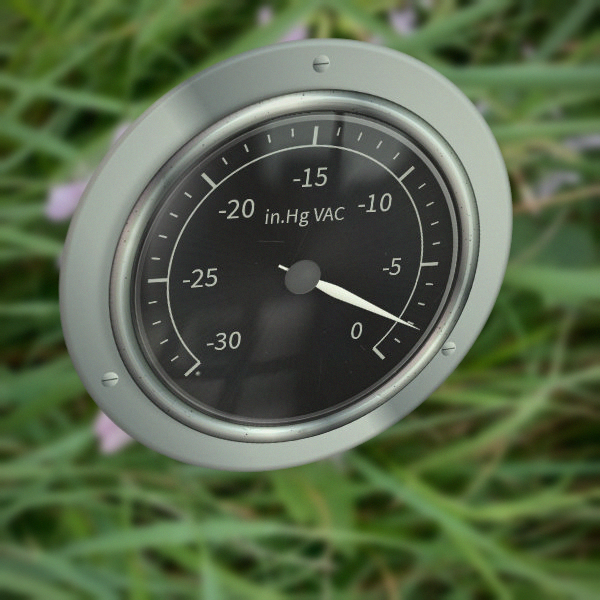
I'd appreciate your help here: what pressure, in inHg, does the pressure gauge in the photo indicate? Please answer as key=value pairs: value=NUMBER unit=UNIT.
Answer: value=-2 unit=inHg
